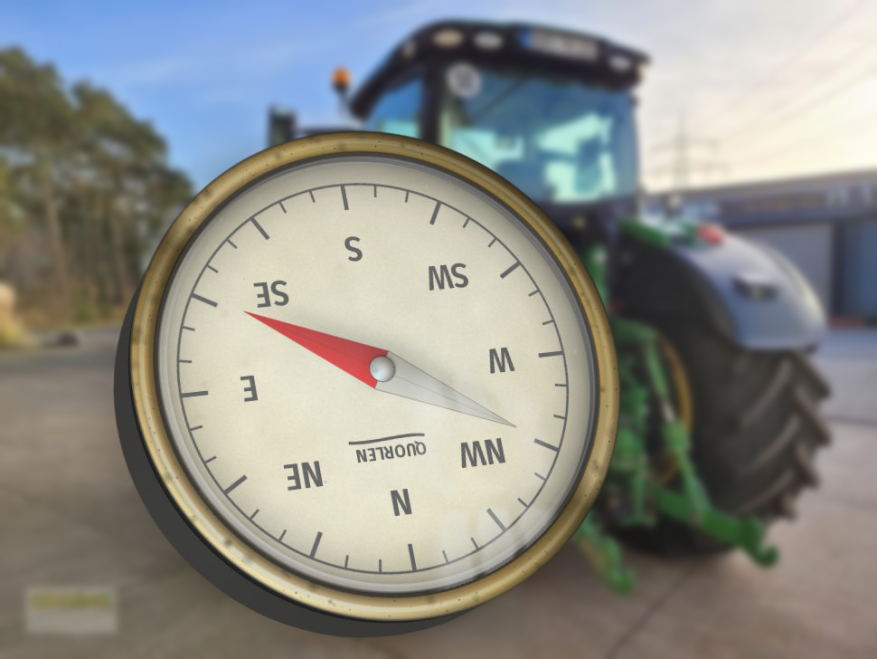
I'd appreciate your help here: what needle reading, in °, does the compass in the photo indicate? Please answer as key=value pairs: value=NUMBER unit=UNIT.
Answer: value=120 unit=°
